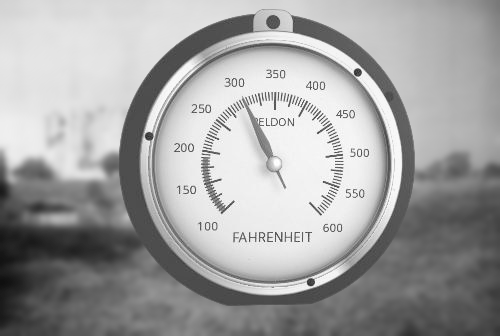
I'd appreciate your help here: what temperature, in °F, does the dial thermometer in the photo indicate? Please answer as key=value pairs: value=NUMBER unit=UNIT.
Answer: value=300 unit=°F
